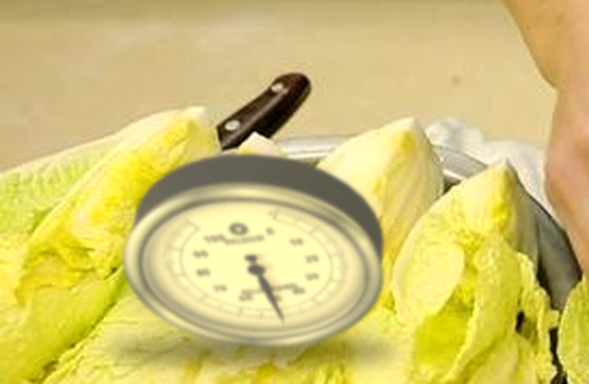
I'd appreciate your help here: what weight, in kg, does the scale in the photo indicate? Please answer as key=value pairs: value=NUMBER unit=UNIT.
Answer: value=50 unit=kg
